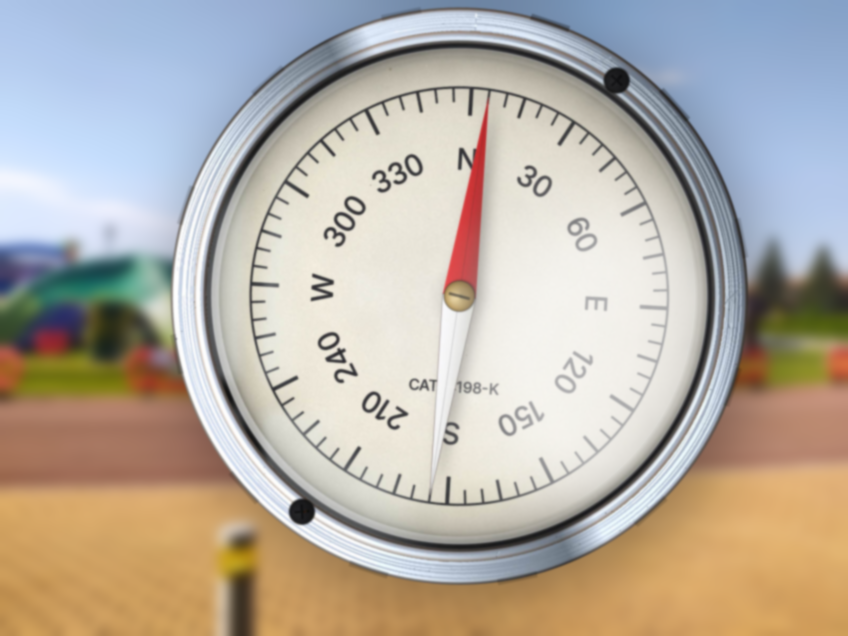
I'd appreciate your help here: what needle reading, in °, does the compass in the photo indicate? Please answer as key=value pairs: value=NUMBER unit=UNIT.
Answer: value=5 unit=°
